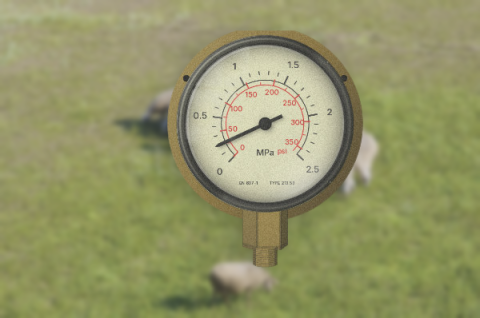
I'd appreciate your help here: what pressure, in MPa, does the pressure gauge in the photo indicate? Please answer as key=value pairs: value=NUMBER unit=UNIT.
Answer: value=0.2 unit=MPa
